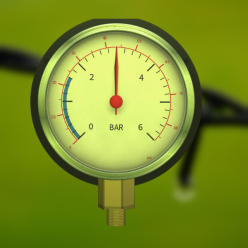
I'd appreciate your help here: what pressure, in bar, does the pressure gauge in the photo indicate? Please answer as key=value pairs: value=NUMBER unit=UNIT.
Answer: value=3 unit=bar
